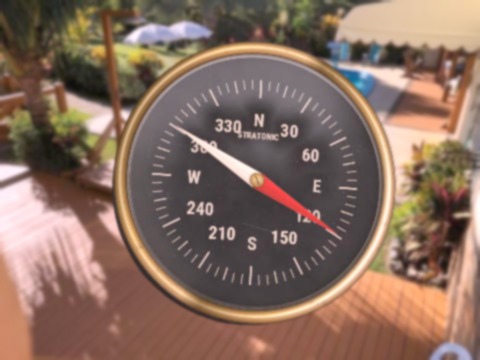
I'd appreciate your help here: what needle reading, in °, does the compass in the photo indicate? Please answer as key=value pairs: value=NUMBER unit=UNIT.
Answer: value=120 unit=°
